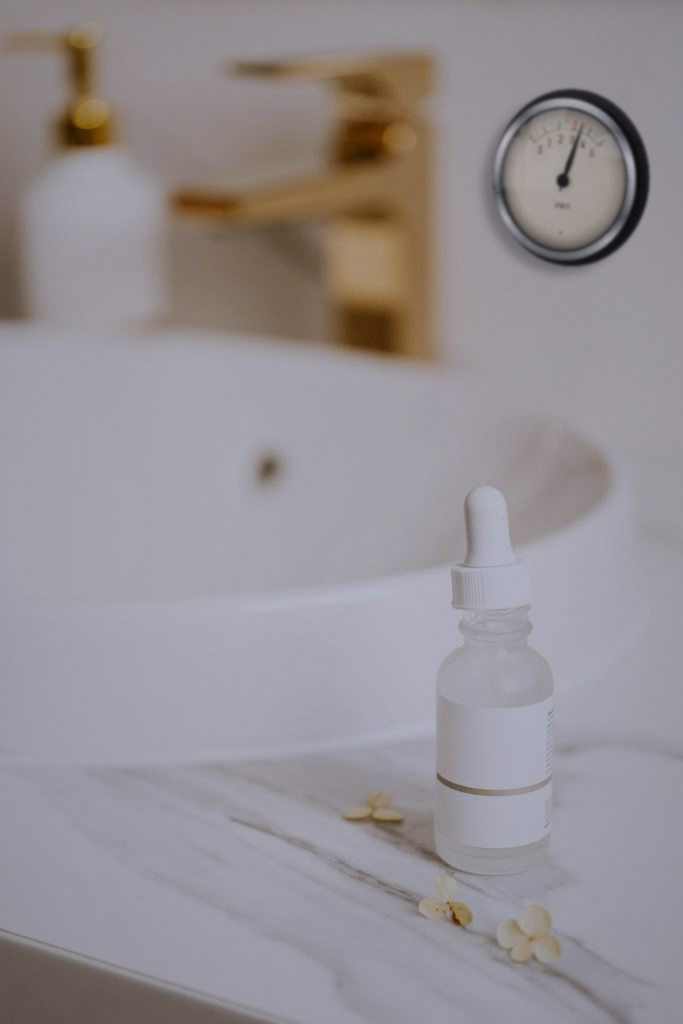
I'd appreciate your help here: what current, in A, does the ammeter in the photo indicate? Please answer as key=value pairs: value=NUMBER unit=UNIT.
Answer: value=3.5 unit=A
